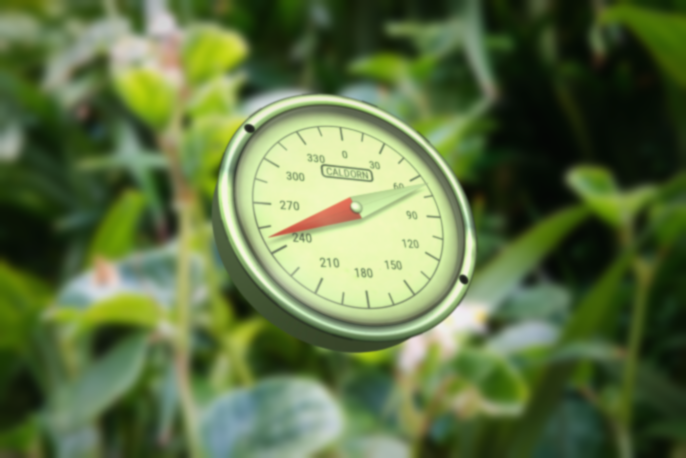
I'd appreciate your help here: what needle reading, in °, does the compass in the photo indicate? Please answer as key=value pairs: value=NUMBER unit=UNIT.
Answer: value=247.5 unit=°
